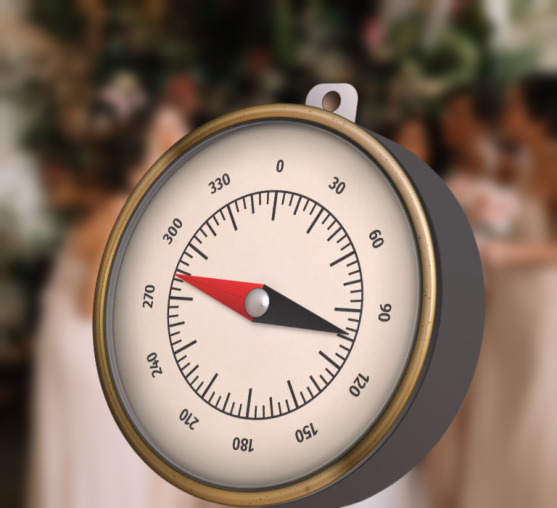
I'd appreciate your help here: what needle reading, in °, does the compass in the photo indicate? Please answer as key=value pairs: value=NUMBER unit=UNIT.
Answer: value=282.5 unit=°
